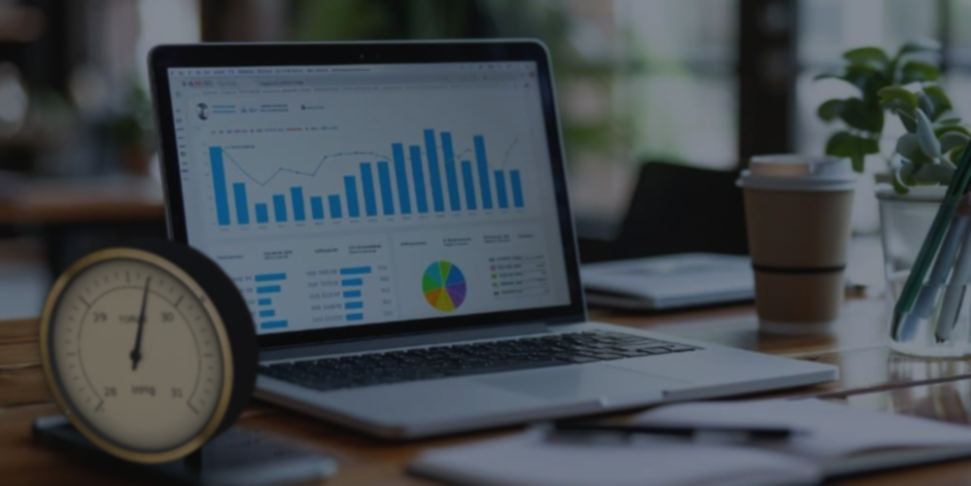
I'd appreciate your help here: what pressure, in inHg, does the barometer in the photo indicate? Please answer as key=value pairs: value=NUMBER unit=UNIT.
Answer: value=29.7 unit=inHg
